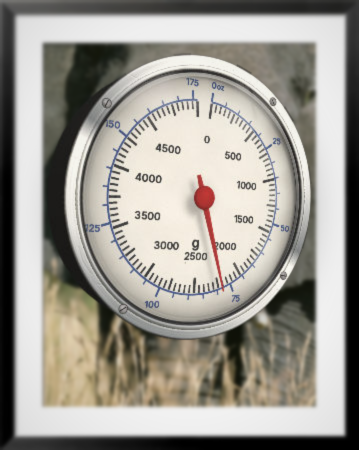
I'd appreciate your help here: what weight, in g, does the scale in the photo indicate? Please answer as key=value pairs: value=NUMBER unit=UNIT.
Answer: value=2250 unit=g
